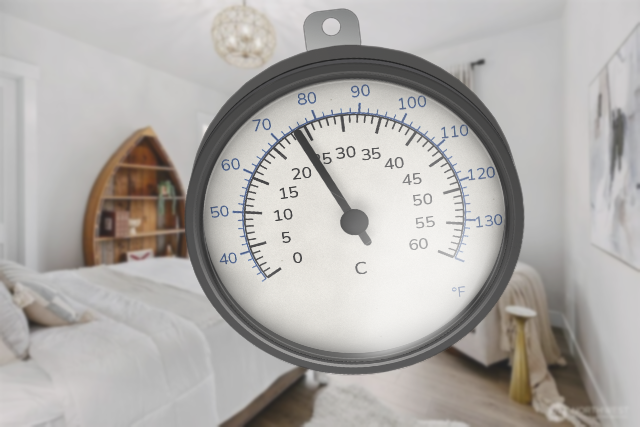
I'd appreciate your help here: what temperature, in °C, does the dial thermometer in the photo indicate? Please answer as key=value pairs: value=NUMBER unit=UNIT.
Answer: value=24 unit=°C
